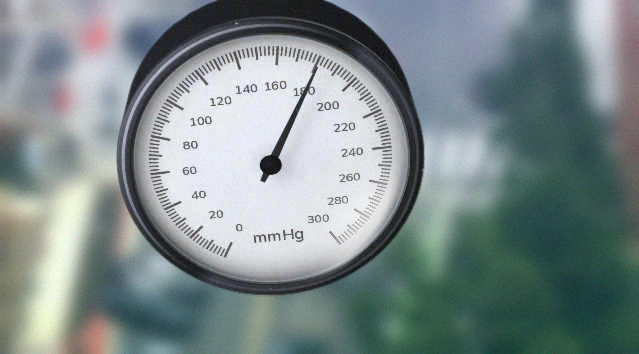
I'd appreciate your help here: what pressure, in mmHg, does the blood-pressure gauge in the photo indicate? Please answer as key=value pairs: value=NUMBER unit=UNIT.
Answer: value=180 unit=mmHg
